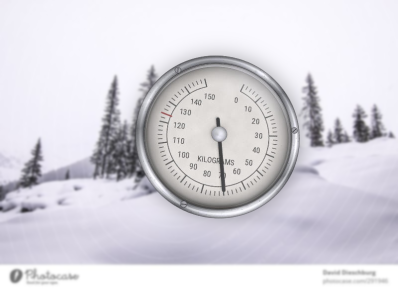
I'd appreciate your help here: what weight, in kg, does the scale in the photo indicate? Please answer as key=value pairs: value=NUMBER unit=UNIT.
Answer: value=70 unit=kg
